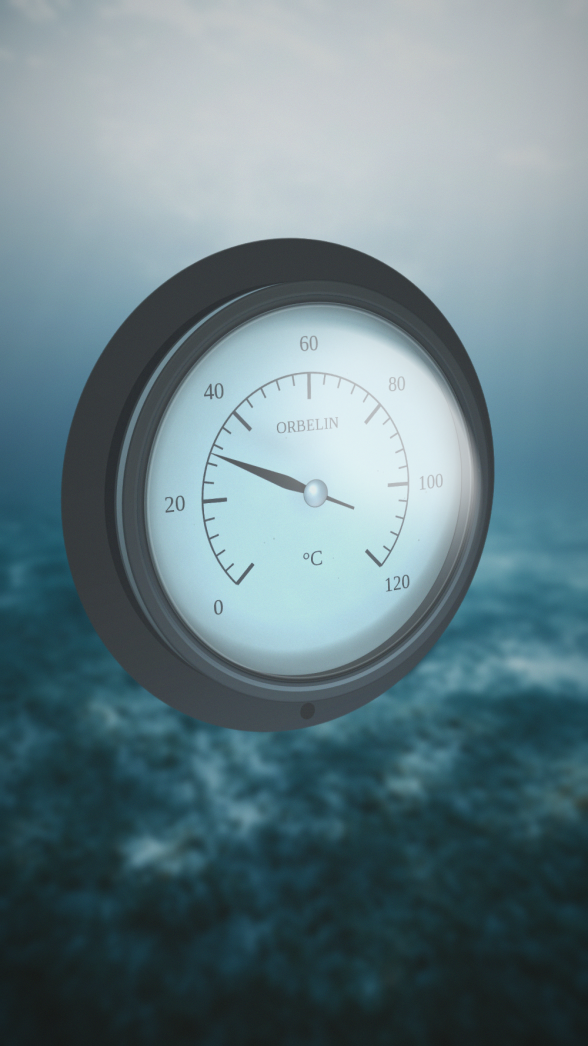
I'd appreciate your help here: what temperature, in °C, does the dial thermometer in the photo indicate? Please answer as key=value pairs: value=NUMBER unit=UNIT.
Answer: value=30 unit=°C
